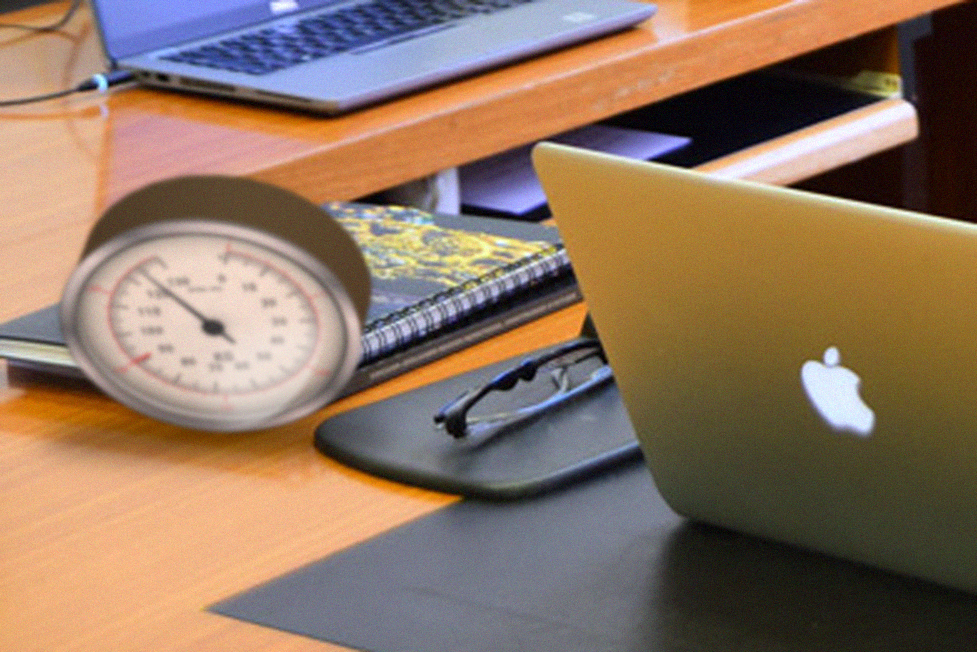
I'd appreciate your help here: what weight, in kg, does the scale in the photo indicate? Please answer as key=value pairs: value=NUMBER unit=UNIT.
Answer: value=125 unit=kg
